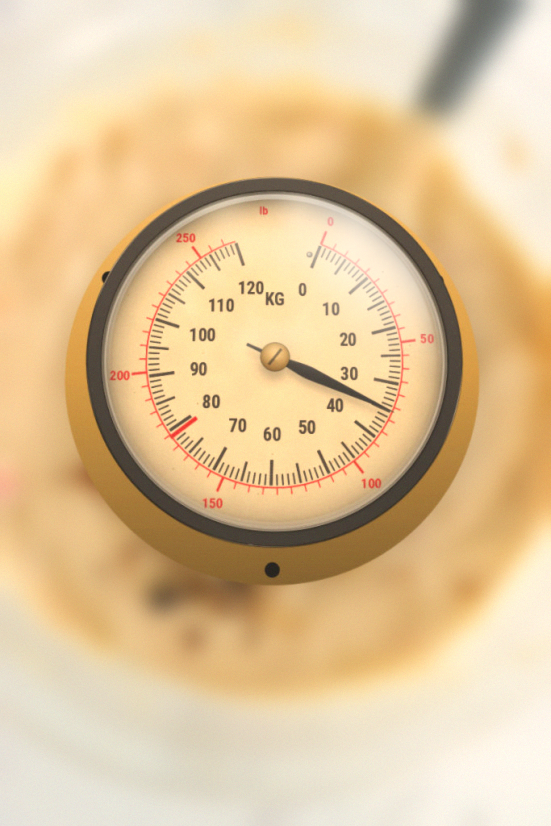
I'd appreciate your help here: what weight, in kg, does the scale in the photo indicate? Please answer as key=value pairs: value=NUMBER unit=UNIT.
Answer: value=35 unit=kg
